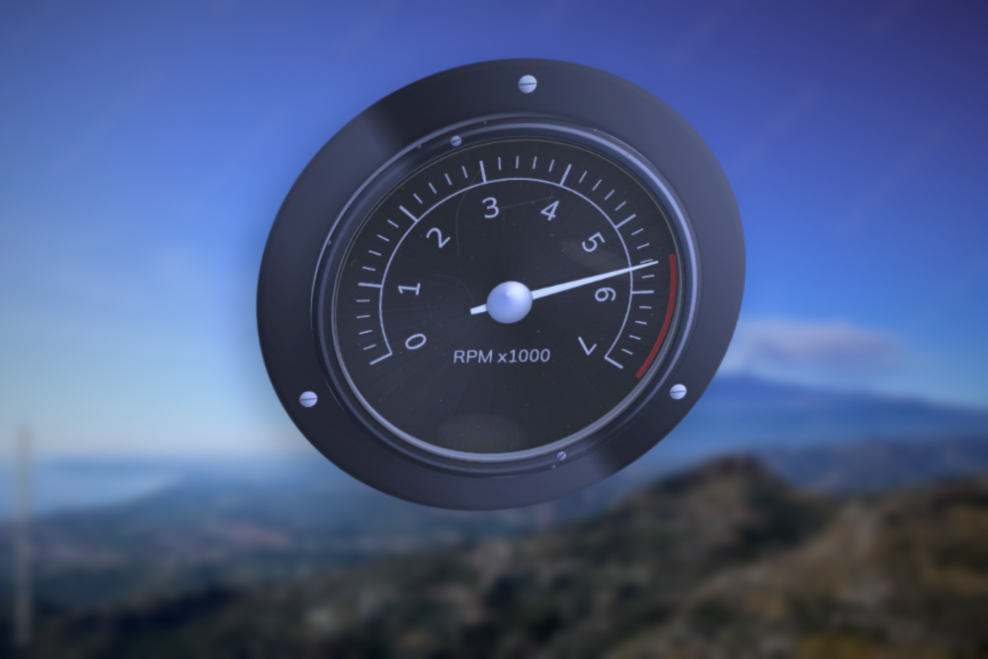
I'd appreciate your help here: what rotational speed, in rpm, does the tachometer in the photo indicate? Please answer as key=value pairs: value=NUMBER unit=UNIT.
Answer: value=5600 unit=rpm
